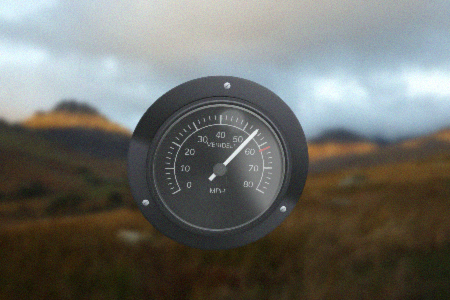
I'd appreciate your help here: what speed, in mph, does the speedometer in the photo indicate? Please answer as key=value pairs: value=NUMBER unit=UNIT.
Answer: value=54 unit=mph
